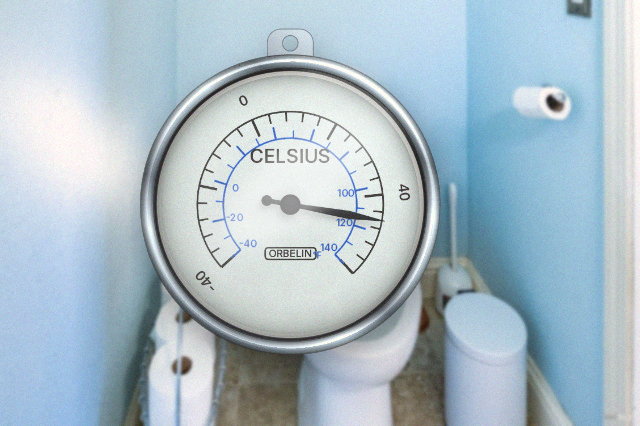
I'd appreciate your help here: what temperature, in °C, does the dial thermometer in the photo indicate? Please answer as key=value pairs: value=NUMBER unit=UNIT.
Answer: value=46 unit=°C
